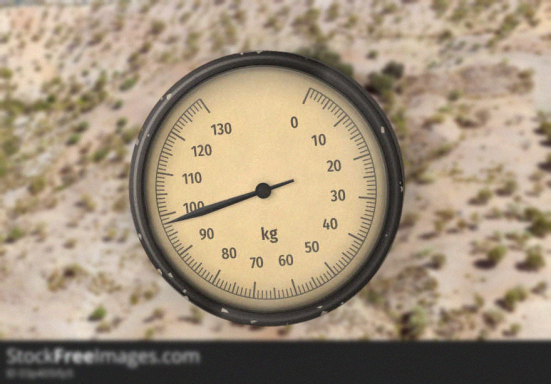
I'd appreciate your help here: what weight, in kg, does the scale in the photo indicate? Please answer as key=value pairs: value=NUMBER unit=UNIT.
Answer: value=98 unit=kg
